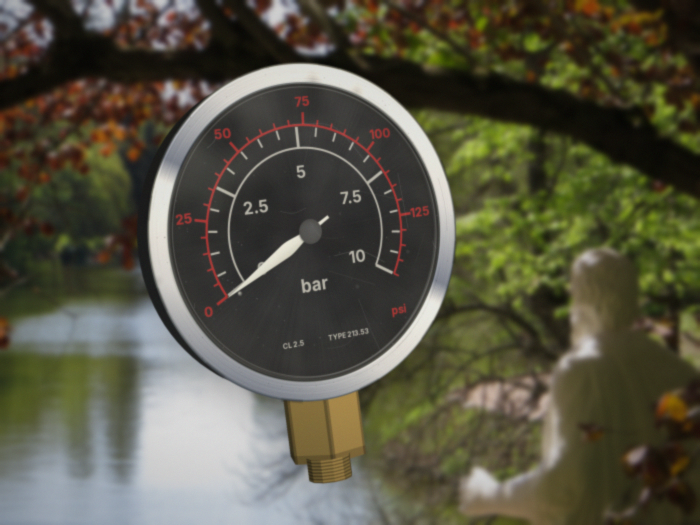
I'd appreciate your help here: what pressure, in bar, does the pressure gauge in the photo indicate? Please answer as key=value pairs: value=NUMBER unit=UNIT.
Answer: value=0 unit=bar
